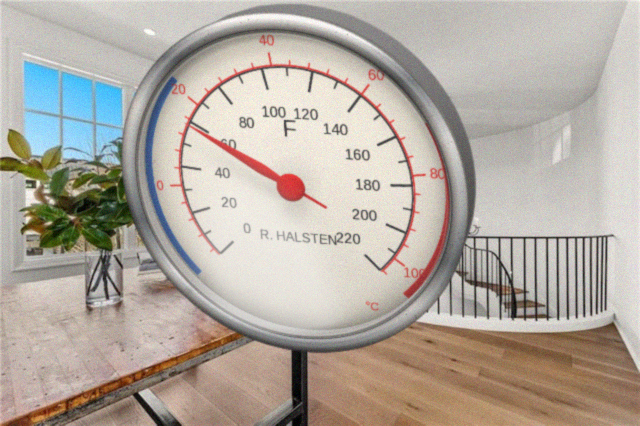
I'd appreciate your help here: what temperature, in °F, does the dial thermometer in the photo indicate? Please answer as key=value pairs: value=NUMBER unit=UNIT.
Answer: value=60 unit=°F
